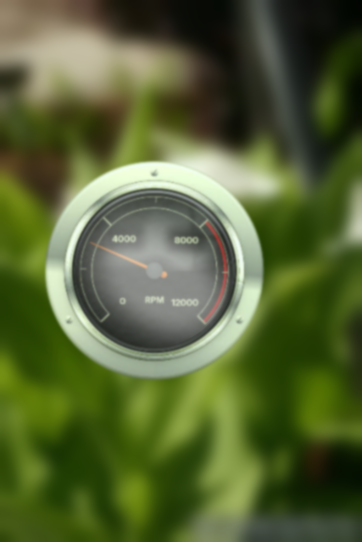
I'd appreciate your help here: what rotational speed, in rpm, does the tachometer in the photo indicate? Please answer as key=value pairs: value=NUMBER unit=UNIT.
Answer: value=3000 unit=rpm
